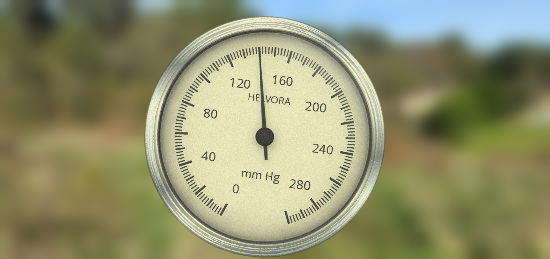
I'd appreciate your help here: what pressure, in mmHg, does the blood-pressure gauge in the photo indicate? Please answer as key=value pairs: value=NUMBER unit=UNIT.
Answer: value=140 unit=mmHg
